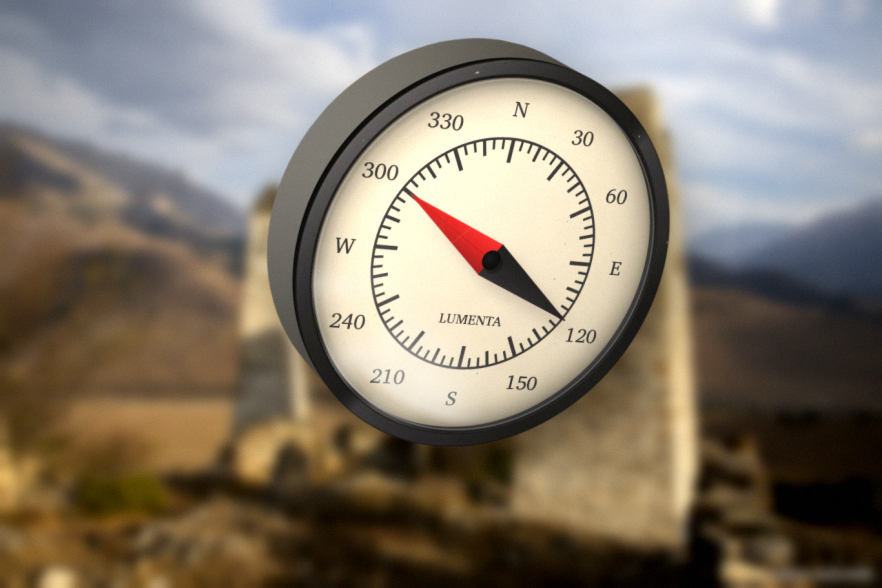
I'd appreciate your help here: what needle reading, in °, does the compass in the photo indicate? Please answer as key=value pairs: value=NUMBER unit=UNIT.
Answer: value=300 unit=°
